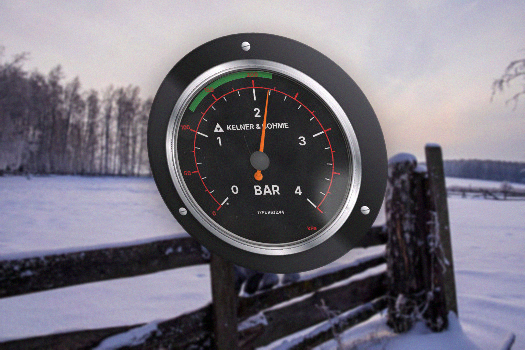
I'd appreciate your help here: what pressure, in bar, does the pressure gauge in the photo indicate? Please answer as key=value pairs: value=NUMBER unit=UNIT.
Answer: value=2.2 unit=bar
